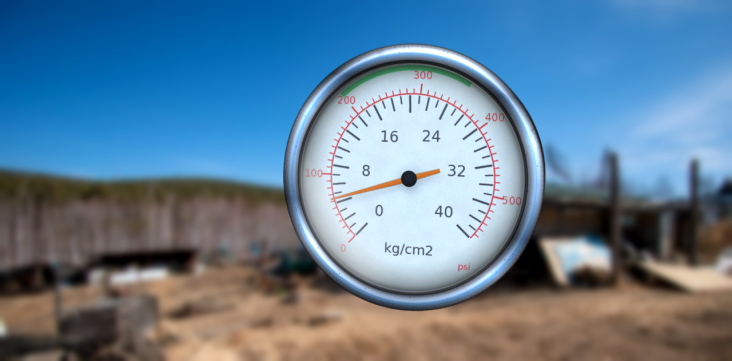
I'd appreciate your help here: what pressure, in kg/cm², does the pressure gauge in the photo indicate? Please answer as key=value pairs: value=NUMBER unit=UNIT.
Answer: value=4.5 unit=kg/cm²
